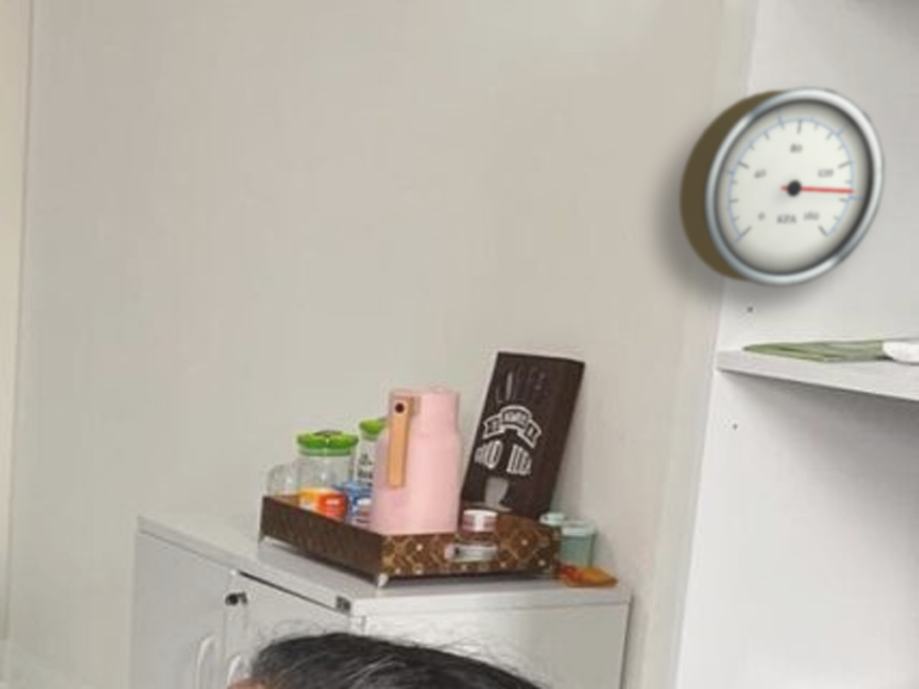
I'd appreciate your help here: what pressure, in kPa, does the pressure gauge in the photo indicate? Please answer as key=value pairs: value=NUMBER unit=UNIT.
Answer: value=135 unit=kPa
